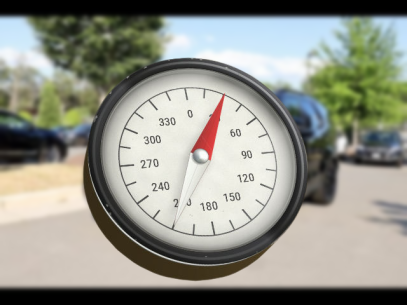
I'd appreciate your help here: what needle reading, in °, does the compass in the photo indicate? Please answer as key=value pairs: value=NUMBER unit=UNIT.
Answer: value=30 unit=°
